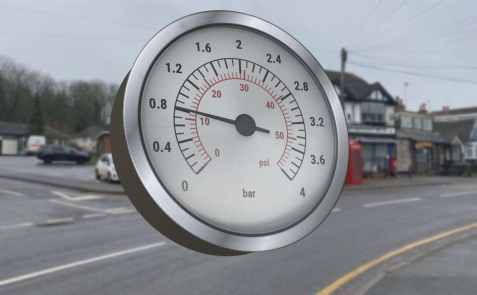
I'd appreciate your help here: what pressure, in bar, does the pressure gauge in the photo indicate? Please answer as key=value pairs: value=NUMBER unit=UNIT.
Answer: value=0.8 unit=bar
